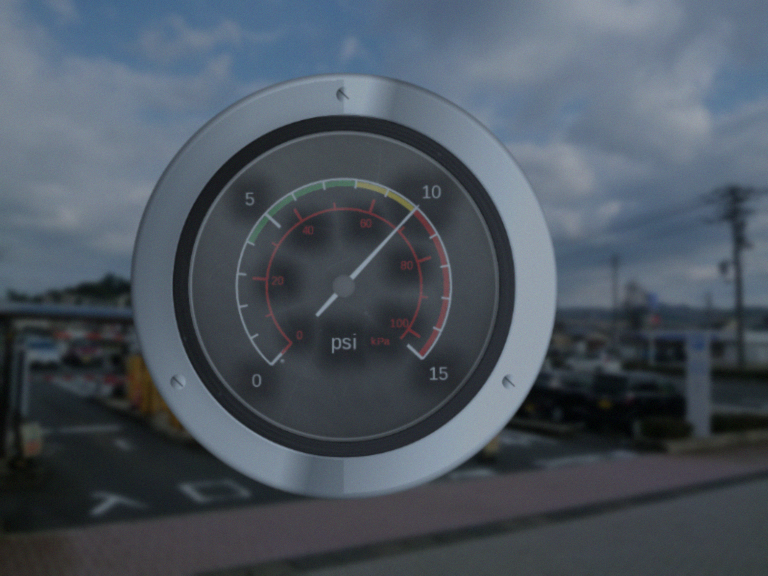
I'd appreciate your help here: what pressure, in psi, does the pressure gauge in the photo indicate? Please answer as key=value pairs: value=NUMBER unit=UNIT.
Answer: value=10 unit=psi
